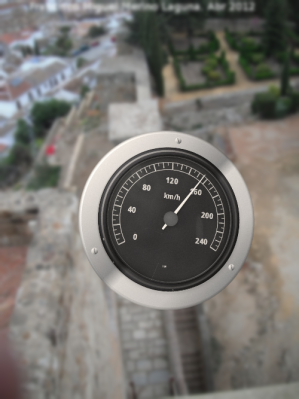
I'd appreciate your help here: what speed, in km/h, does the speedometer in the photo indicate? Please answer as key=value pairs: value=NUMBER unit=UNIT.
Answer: value=155 unit=km/h
